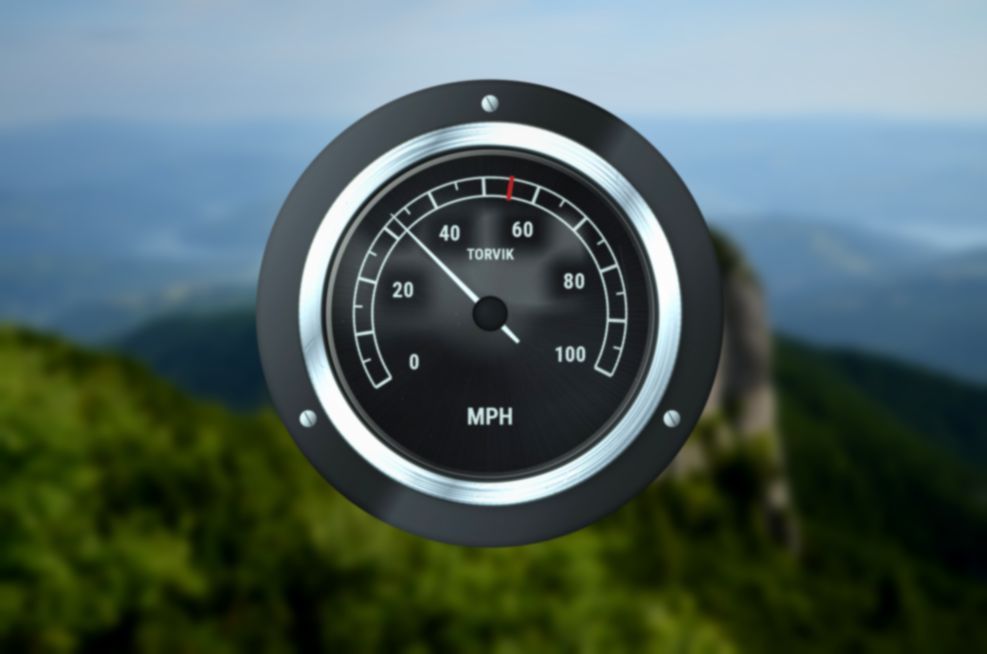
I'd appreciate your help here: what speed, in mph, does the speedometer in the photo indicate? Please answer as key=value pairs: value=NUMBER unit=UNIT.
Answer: value=32.5 unit=mph
